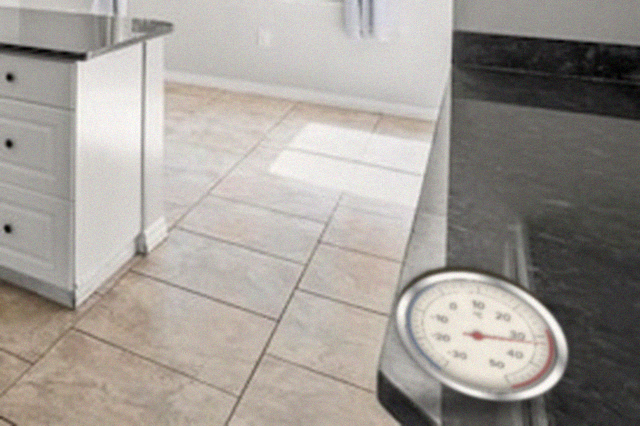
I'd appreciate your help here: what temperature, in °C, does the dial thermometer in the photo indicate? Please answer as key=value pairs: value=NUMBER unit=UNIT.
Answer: value=32 unit=°C
